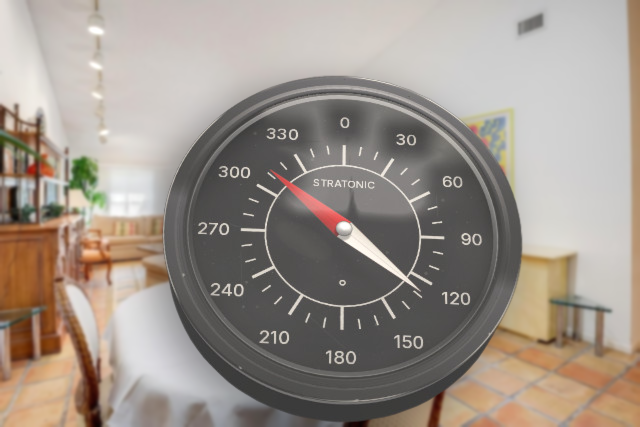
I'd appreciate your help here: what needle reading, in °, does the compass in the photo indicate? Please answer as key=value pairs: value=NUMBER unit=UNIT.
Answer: value=310 unit=°
